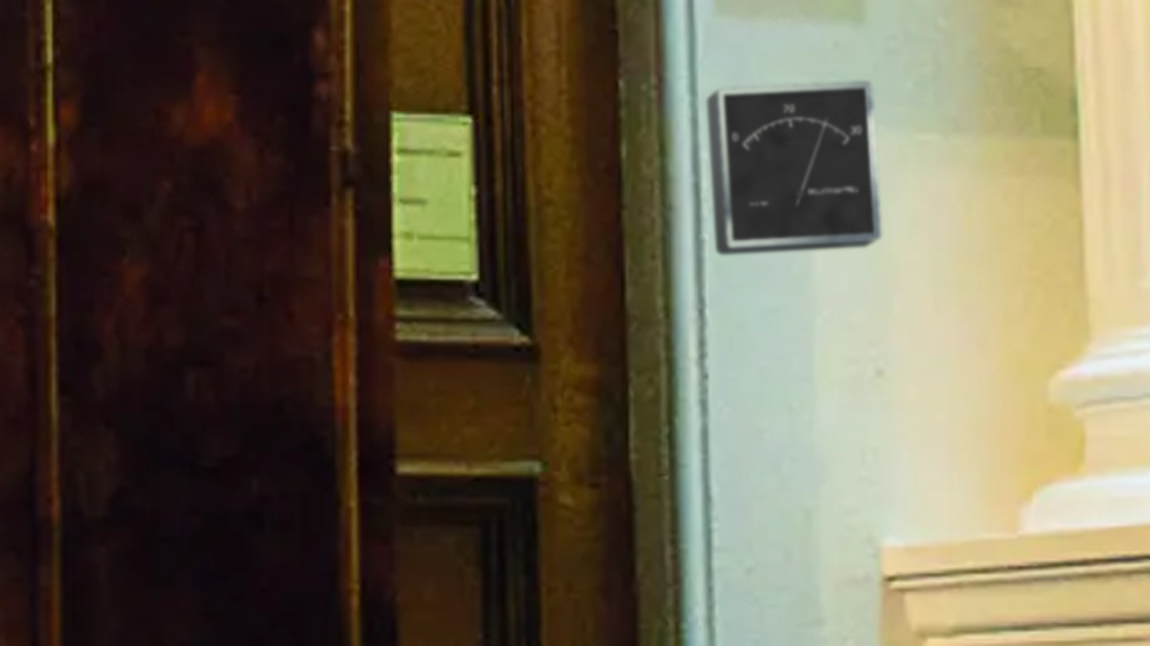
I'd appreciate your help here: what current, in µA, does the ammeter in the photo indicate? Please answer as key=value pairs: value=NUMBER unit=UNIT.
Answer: value=26 unit=µA
